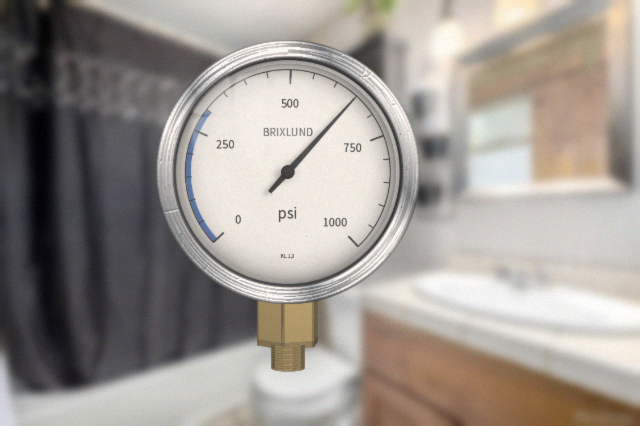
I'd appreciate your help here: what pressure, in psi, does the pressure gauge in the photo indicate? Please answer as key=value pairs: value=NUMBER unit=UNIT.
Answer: value=650 unit=psi
